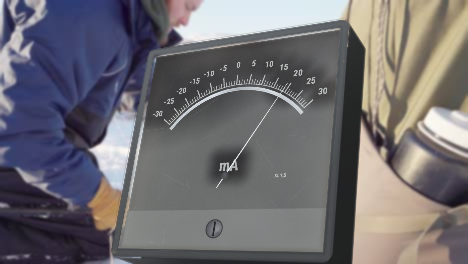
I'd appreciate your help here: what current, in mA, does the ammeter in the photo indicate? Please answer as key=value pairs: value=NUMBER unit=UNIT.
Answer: value=20 unit=mA
